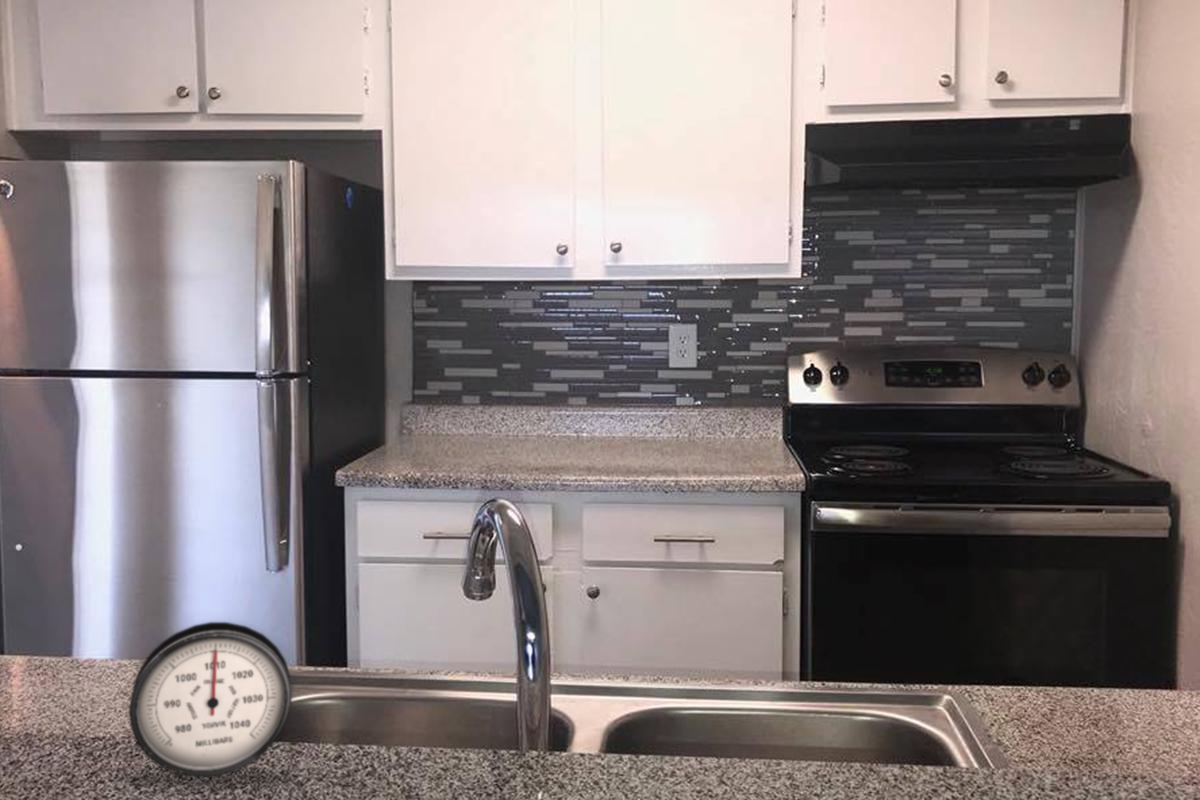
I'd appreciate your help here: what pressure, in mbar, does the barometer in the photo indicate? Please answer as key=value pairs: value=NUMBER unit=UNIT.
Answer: value=1010 unit=mbar
